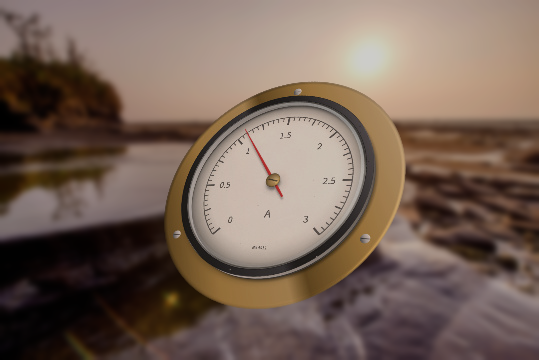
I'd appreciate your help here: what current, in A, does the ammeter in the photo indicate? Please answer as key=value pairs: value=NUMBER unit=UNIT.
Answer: value=1.1 unit=A
